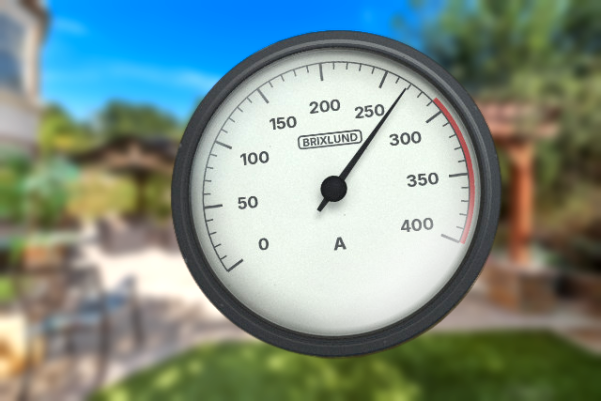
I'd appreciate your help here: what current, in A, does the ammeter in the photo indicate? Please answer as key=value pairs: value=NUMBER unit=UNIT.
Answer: value=270 unit=A
